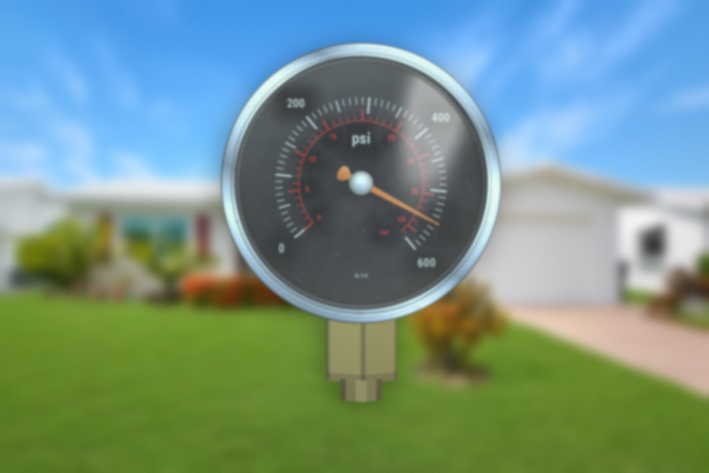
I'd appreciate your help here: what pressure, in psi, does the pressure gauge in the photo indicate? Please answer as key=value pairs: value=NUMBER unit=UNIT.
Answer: value=550 unit=psi
